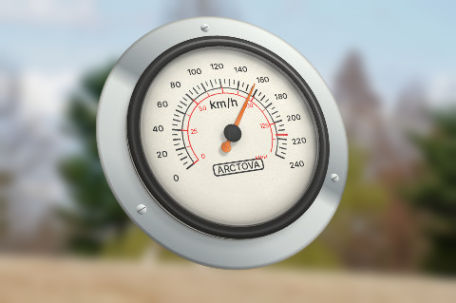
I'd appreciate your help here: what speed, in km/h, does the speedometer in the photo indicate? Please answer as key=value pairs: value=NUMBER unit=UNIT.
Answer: value=155 unit=km/h
